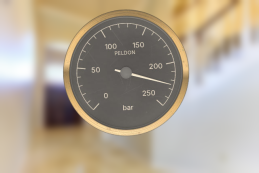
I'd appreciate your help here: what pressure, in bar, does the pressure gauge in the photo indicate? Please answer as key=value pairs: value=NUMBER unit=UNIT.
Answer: value=225 unit=bar
